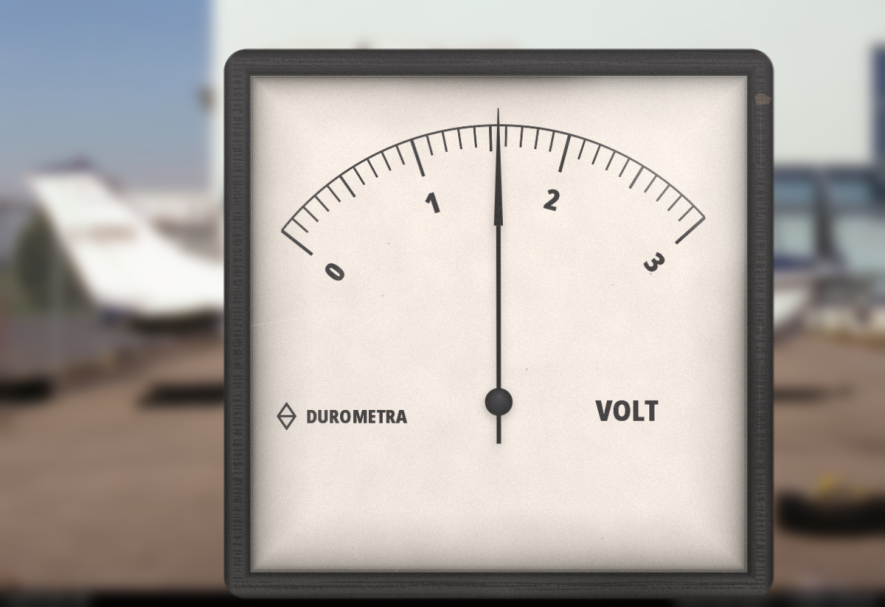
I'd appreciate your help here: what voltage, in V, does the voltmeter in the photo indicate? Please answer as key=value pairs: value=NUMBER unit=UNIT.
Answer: value=1.55 unit=V
